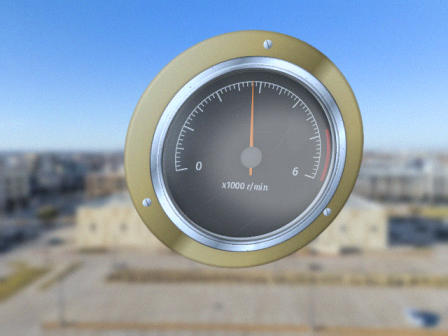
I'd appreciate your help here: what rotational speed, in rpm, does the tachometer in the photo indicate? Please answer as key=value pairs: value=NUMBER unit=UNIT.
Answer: value=2800 unit=rpm
